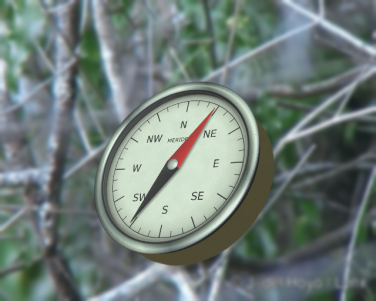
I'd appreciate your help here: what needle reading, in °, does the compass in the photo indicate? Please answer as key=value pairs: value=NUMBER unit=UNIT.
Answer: value=30 unit=°
